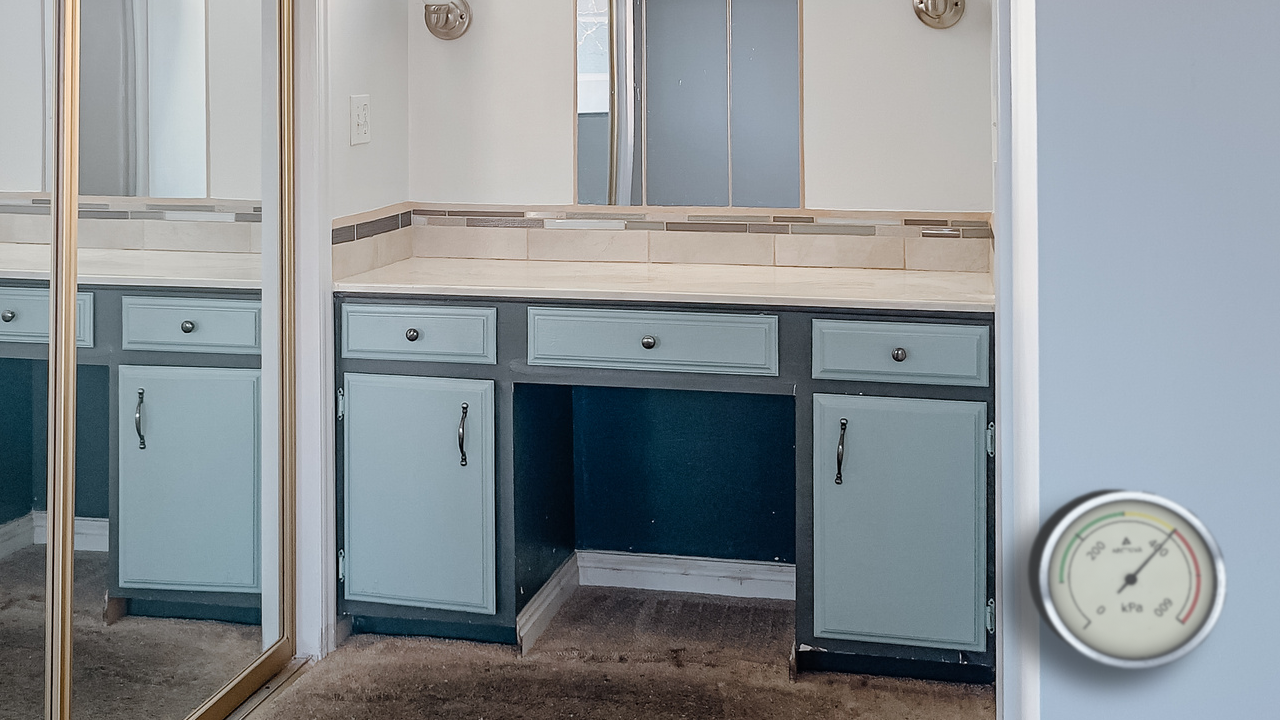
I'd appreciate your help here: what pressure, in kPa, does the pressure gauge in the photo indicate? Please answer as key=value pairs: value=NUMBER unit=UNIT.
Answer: value=400 unit=kPa
